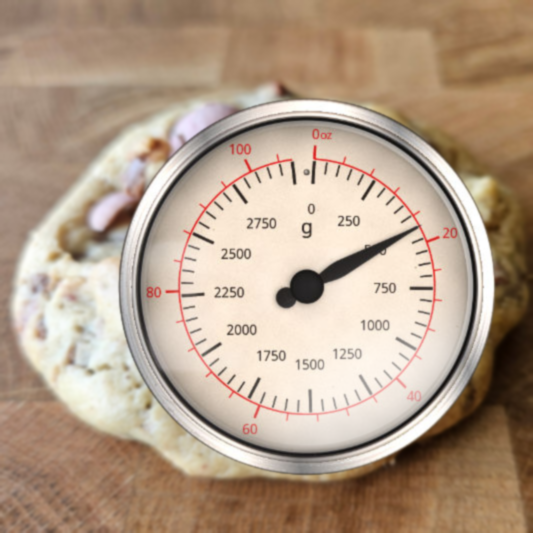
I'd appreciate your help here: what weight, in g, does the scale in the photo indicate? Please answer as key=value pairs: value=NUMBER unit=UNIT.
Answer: value=500 unit=g
